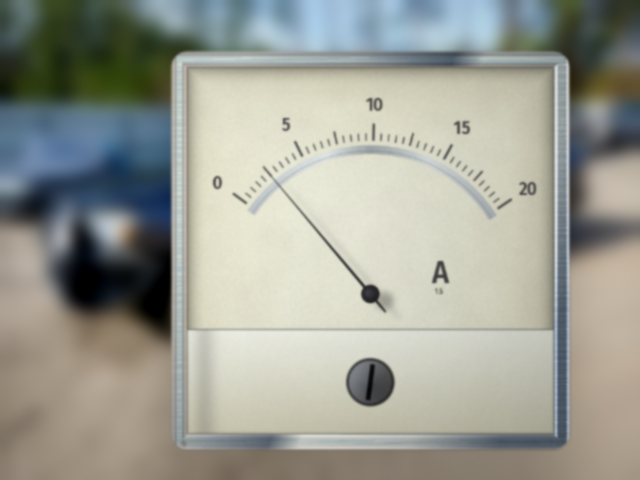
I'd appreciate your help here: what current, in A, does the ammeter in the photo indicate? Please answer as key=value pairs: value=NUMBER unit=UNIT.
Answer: value=2.5 unit=A
